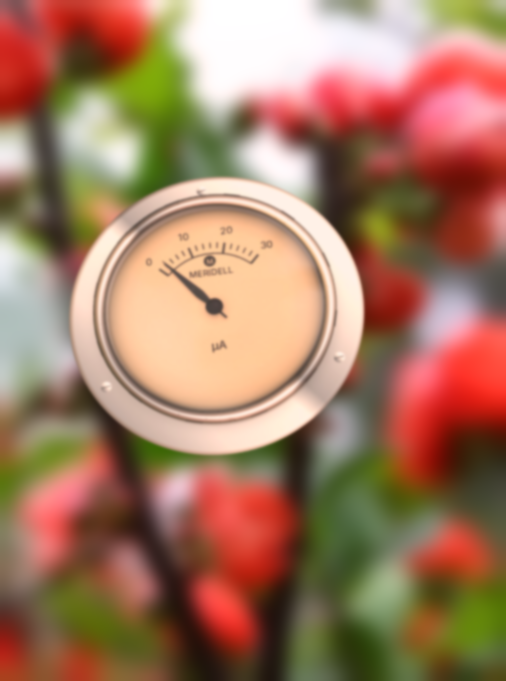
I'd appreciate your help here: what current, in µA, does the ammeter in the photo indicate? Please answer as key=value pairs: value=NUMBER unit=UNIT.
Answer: value=2 unit=µA
